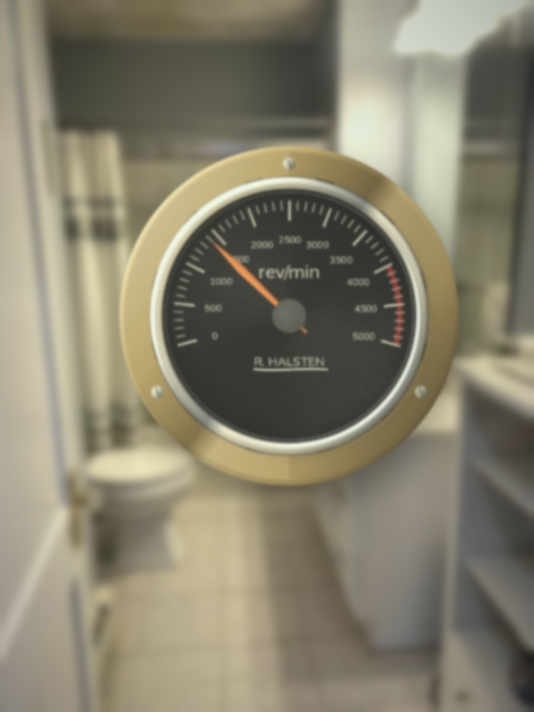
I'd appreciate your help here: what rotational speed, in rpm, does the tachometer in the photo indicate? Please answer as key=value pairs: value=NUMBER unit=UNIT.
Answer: value=1400 unit=rpm
